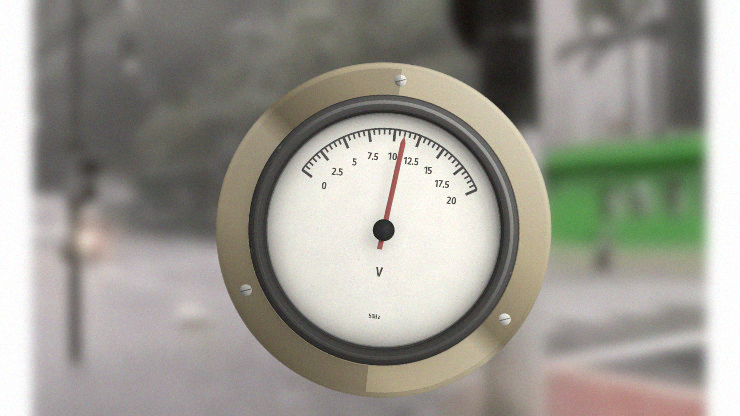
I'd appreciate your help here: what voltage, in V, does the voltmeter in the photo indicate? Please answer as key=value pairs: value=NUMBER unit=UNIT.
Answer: value=11 unit=V
